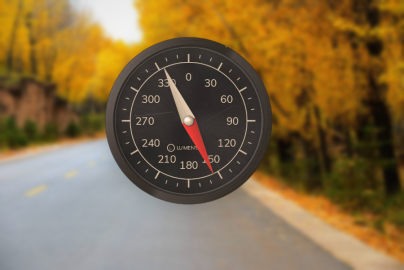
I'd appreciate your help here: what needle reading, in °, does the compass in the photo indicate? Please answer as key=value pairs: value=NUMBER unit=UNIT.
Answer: value=155 unit=°
